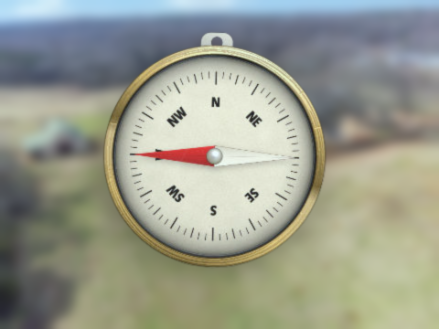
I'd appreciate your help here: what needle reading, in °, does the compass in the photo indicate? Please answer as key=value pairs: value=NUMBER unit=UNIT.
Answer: value=270 unit=°
